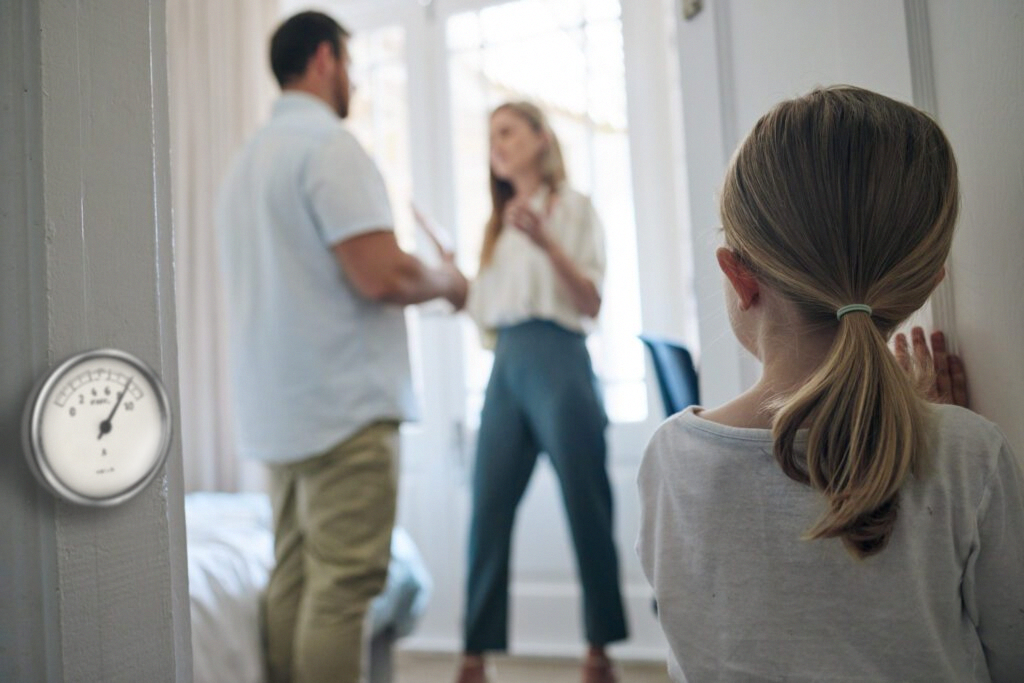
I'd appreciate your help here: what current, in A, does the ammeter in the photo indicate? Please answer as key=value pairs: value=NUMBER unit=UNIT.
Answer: value=8 unit=A
